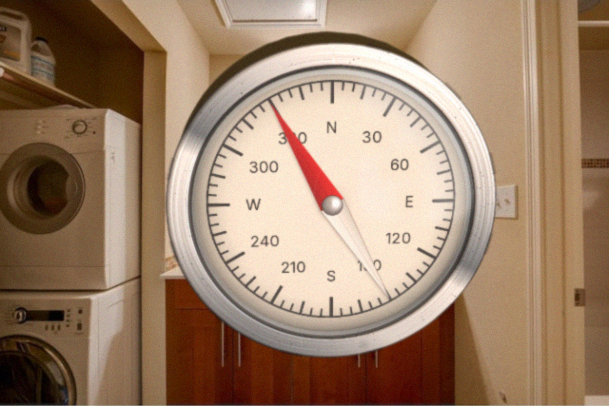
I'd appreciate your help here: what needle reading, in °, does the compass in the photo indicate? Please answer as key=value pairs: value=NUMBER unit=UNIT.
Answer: value=330 unit=°
